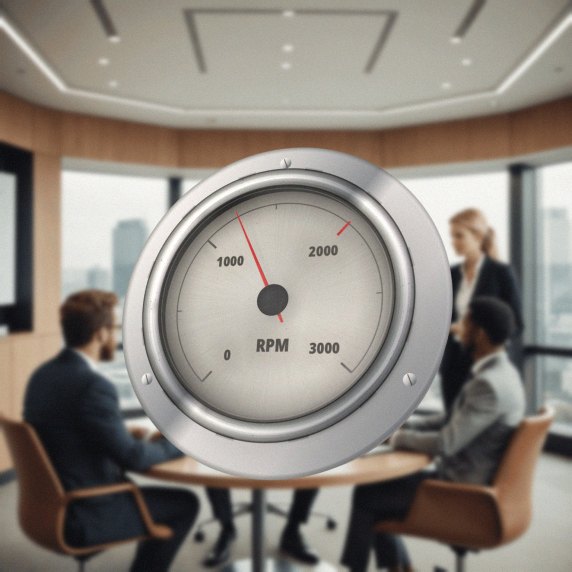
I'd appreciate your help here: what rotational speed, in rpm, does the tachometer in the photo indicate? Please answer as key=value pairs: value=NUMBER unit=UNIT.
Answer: value=1250 unit=rpm
